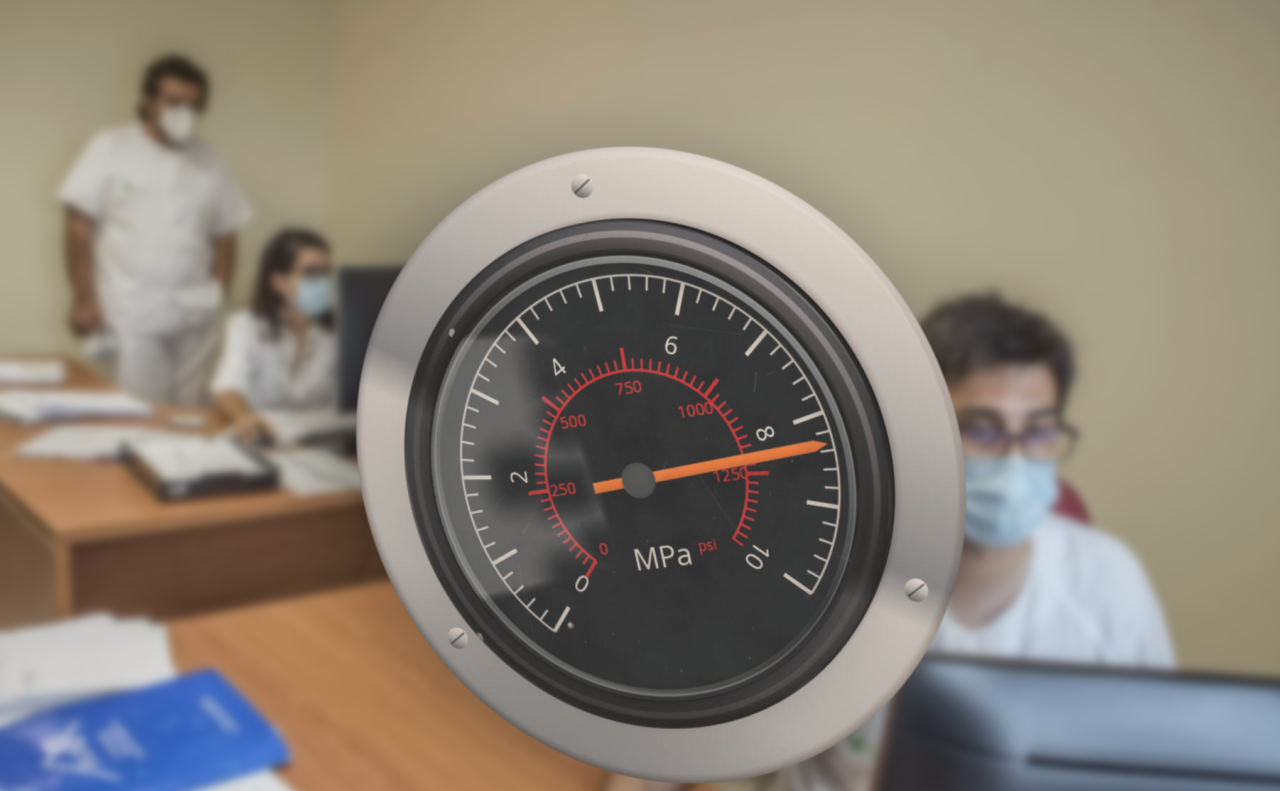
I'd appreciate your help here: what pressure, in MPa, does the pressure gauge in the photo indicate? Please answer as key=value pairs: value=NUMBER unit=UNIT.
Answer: value=8.3 unit=MPa
